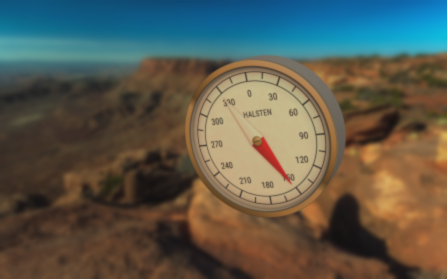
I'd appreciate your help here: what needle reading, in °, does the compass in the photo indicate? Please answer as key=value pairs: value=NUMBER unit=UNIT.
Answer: value=150 unit=°
